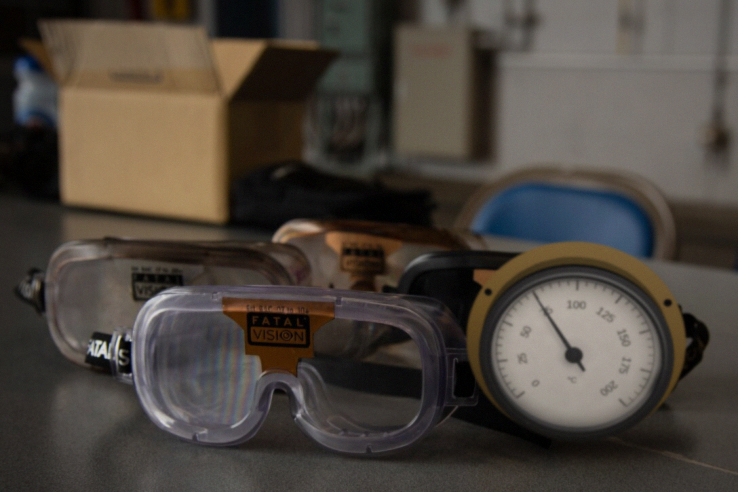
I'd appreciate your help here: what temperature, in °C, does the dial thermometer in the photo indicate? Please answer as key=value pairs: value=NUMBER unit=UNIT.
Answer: value=75 unit=°C
